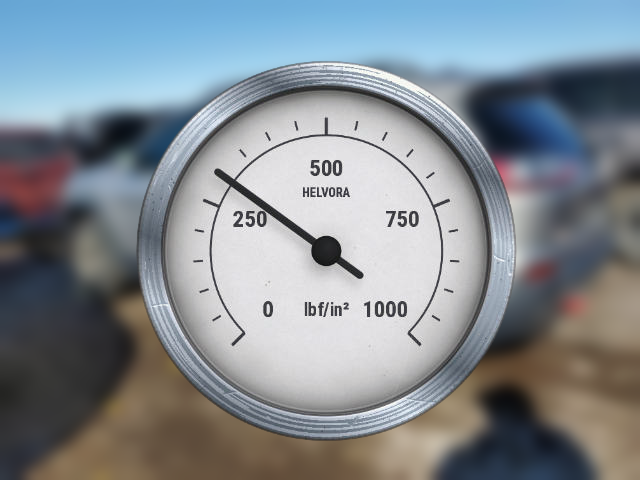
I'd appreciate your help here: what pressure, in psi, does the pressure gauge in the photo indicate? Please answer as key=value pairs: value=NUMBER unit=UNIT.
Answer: value=300 unit=psi
